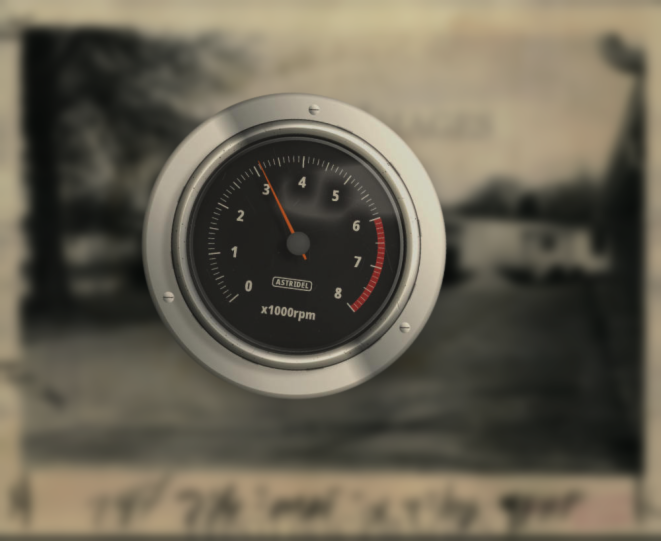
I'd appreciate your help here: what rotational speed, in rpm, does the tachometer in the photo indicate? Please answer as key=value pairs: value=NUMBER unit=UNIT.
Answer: value=3100 unit=rpm
